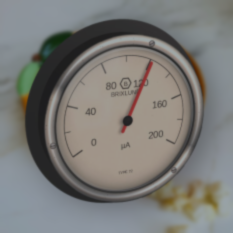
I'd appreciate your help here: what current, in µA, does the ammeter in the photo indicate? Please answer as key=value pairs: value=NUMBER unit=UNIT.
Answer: value=120 unit=µA
